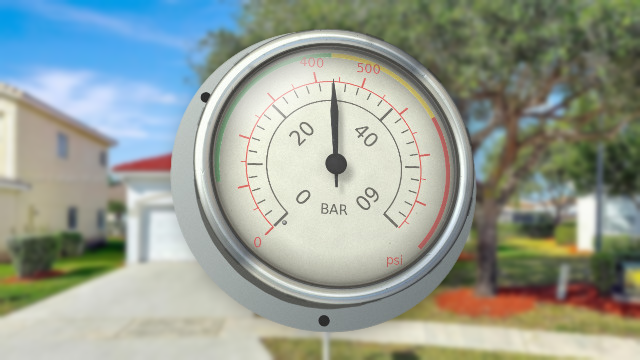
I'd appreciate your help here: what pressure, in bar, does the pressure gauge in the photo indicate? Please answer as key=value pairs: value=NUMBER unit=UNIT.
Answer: value=30 unit=bar
